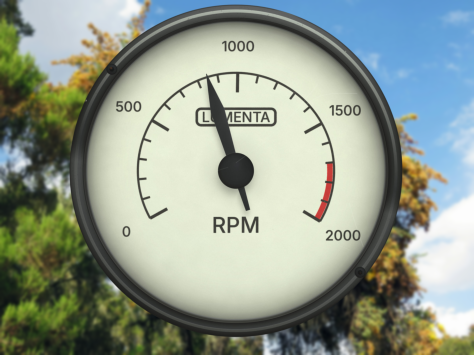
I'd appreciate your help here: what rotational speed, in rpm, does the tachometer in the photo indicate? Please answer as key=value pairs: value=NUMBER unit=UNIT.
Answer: value=850 unit=rpm
